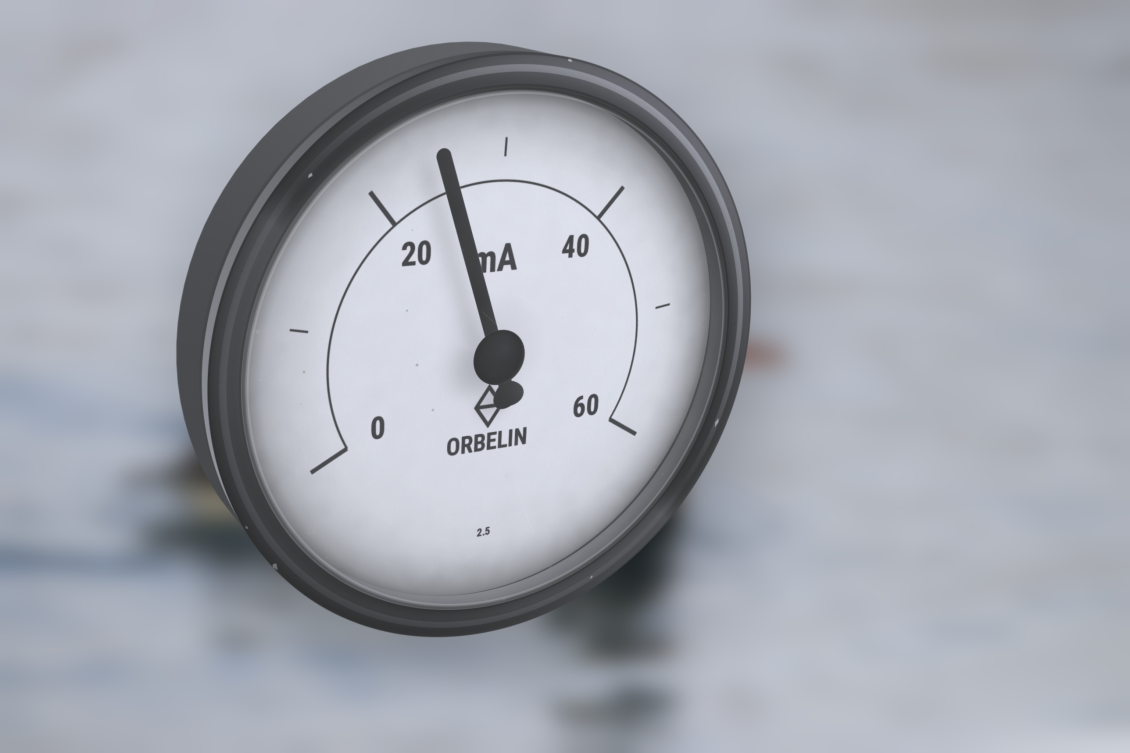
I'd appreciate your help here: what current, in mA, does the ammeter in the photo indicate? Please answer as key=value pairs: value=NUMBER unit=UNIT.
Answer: value=25 unit=mA
